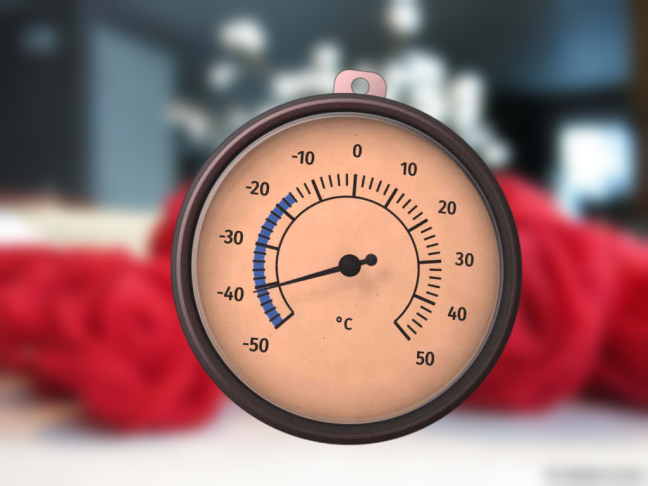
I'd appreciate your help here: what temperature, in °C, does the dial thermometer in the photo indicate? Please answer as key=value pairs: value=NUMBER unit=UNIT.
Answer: value=-41 unit=°C
